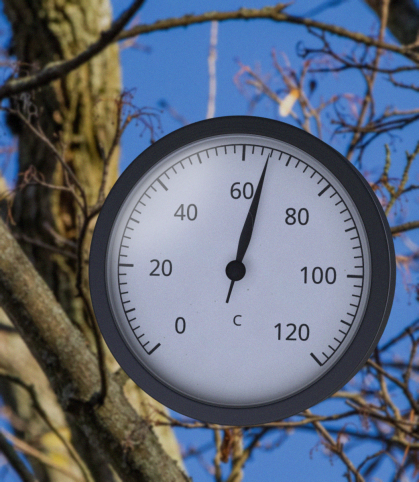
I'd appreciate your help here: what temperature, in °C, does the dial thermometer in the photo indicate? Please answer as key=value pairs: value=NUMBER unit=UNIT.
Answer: value=66 unit=°C
